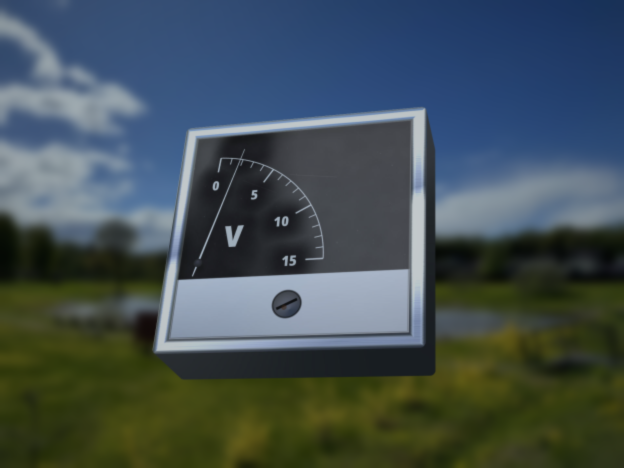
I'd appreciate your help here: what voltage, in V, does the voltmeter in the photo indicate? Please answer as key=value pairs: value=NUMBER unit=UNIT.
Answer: value=2 unit=V
